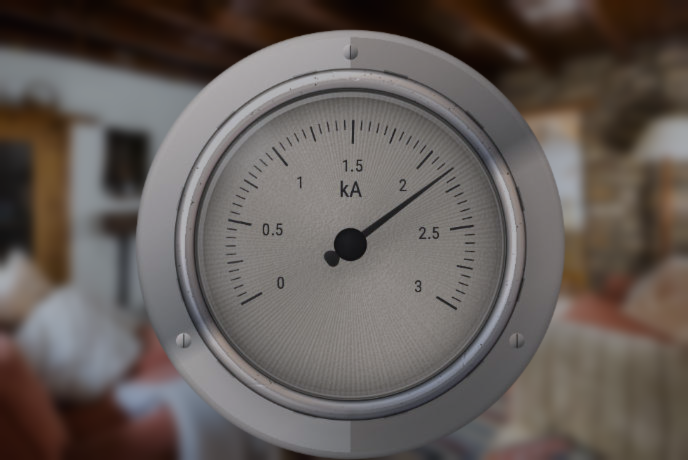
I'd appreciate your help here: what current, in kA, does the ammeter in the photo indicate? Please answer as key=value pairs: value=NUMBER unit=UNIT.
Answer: value=2.15 unit=kA
